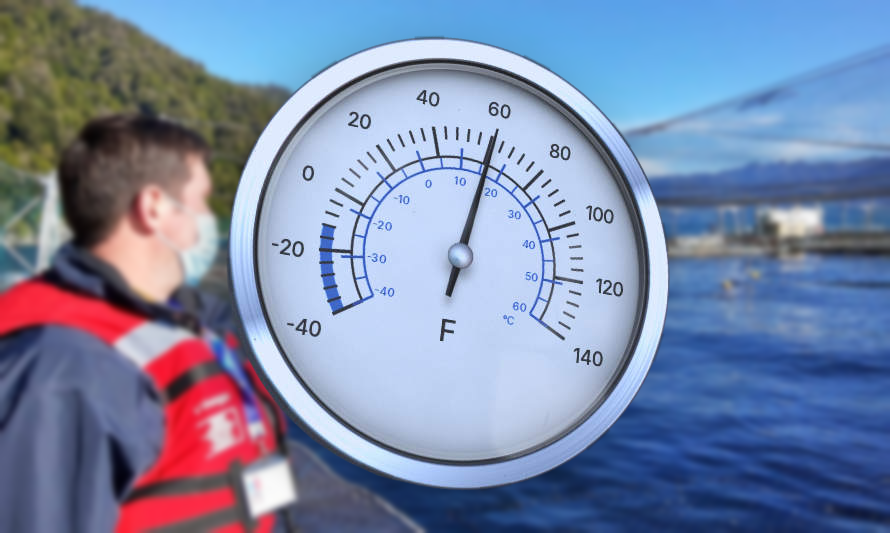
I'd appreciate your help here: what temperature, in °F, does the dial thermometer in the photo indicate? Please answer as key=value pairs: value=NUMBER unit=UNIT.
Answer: value=60 unit=°F
